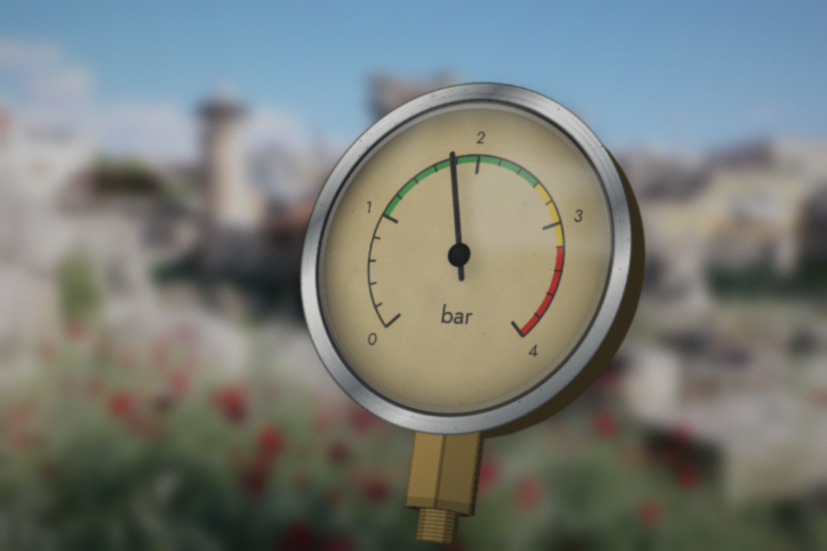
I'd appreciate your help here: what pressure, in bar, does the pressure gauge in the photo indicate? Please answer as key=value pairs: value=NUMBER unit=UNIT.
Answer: value=1.8 unit=bar
